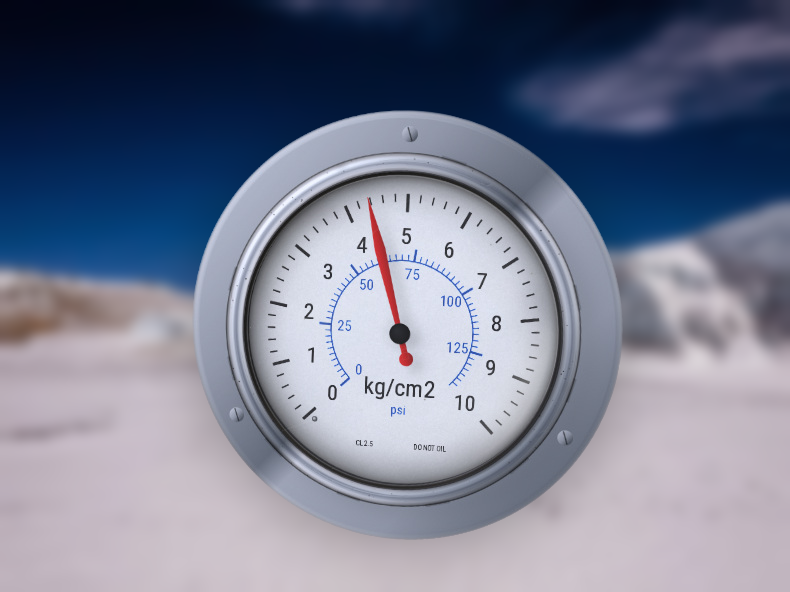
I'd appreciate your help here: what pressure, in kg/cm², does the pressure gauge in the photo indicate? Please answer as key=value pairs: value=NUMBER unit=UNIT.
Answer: value=4.4 unit=kg/cm²
